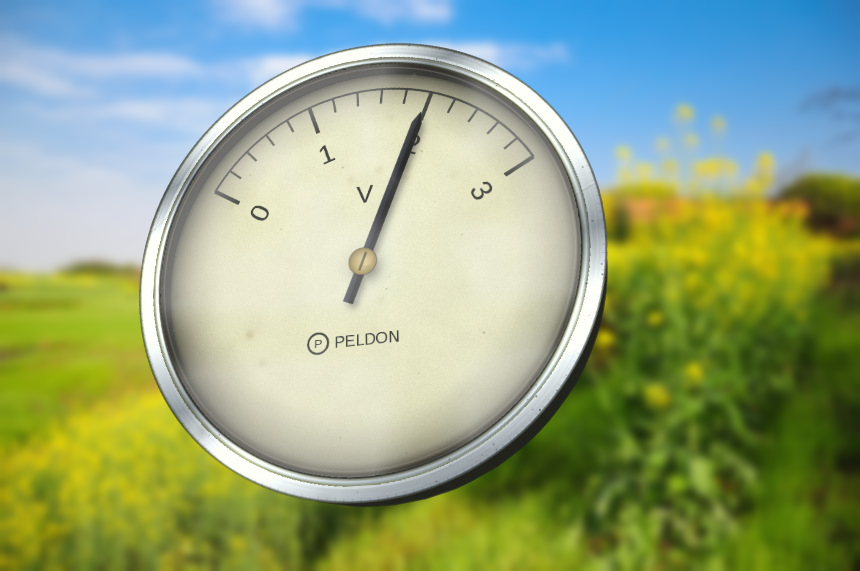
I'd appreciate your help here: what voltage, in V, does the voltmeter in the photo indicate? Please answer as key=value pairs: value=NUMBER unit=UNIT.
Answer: value=2 unit=V
